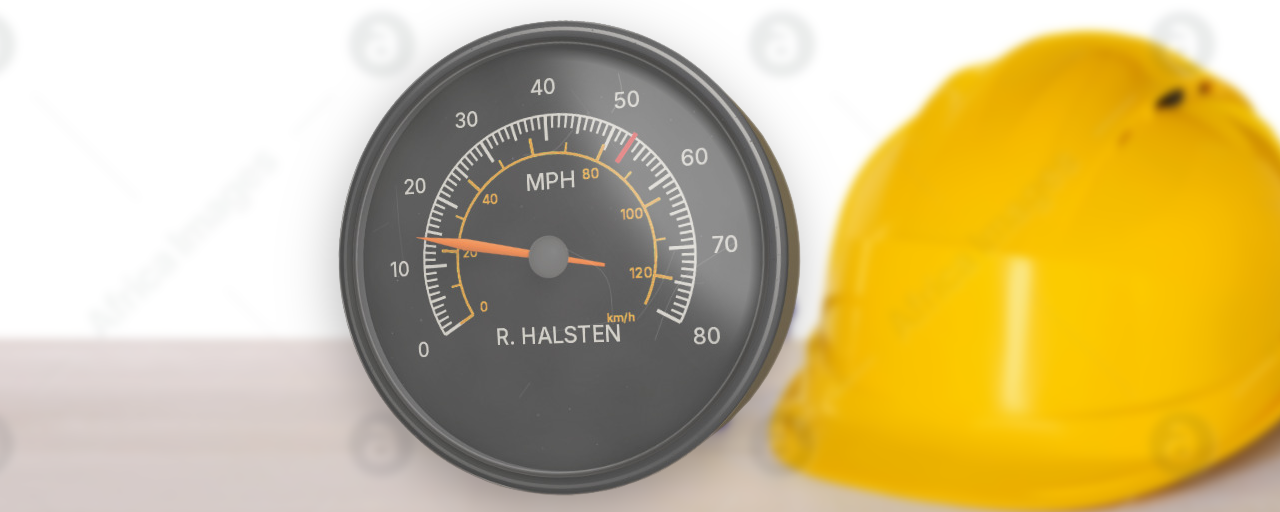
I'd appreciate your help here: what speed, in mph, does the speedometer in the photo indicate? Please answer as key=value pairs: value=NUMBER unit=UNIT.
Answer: value=14 unit=mph
